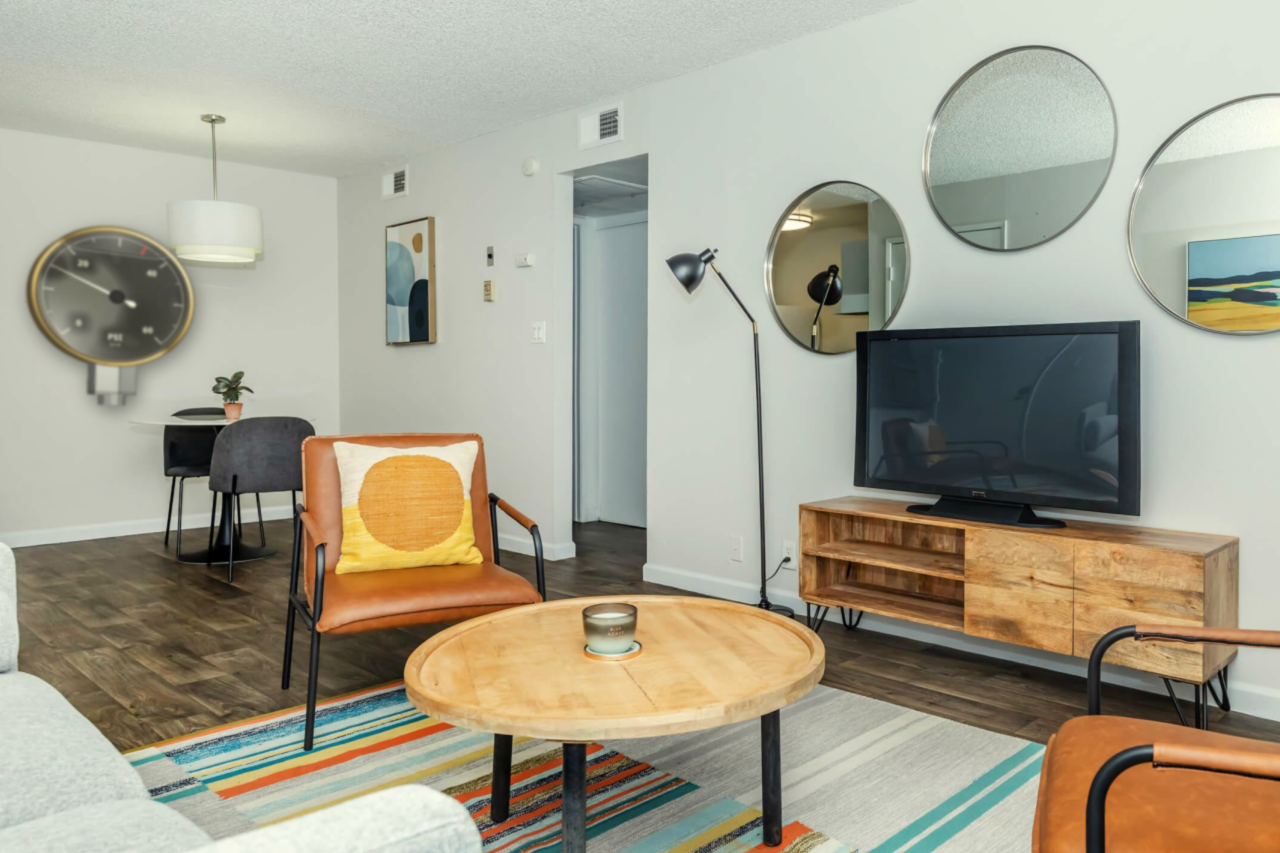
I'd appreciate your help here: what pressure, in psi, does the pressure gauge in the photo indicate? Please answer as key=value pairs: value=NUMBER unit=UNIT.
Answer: value=15 unit=psi
